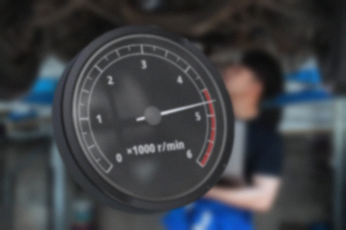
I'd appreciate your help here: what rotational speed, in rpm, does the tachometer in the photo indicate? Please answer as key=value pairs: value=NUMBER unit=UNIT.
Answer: value=4750 unit=rpm
